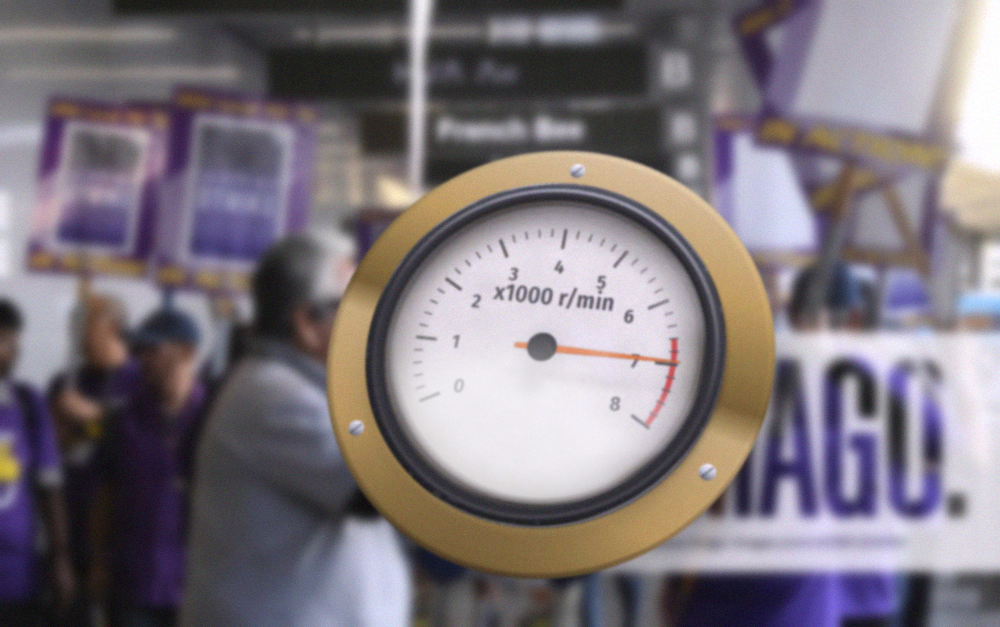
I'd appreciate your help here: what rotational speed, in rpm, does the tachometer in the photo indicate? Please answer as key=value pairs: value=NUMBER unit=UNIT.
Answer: value=7000 unit=rpm
